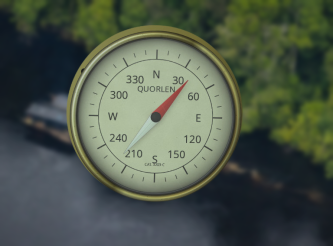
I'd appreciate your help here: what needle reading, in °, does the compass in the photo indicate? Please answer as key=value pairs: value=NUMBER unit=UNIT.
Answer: value=40 unit=°
